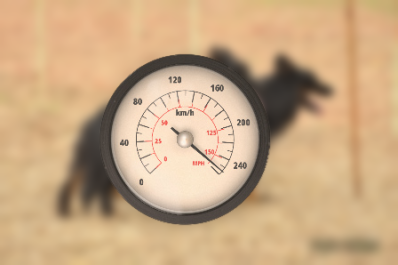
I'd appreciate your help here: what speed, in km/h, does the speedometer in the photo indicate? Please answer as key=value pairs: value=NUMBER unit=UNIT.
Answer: value=255 unit=km/h
